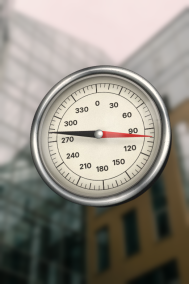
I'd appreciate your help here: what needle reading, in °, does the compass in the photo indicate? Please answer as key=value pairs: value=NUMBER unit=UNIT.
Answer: value=100 unit=°
